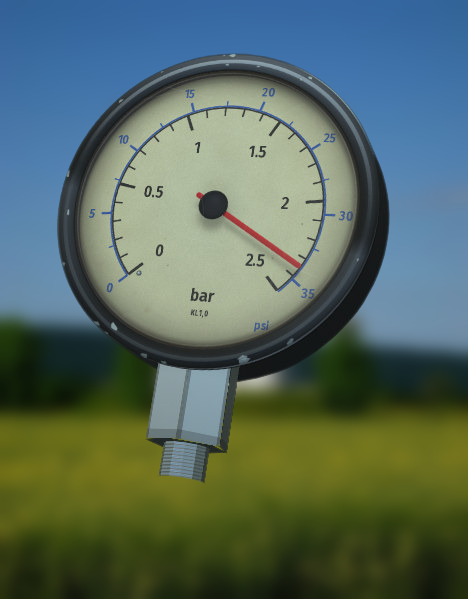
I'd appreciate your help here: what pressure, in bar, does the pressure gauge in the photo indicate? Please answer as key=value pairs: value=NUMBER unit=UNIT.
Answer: value=2.35 unit=bar
